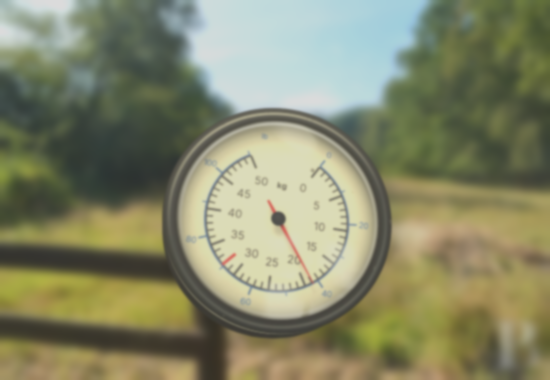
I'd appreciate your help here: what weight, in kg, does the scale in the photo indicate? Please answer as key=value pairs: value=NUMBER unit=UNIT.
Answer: value=19 unit=kg
